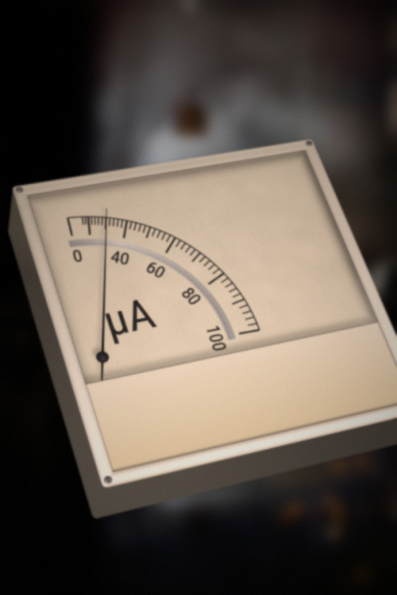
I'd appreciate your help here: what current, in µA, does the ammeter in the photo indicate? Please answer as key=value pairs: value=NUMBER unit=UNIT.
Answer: value=30 unit=µA
